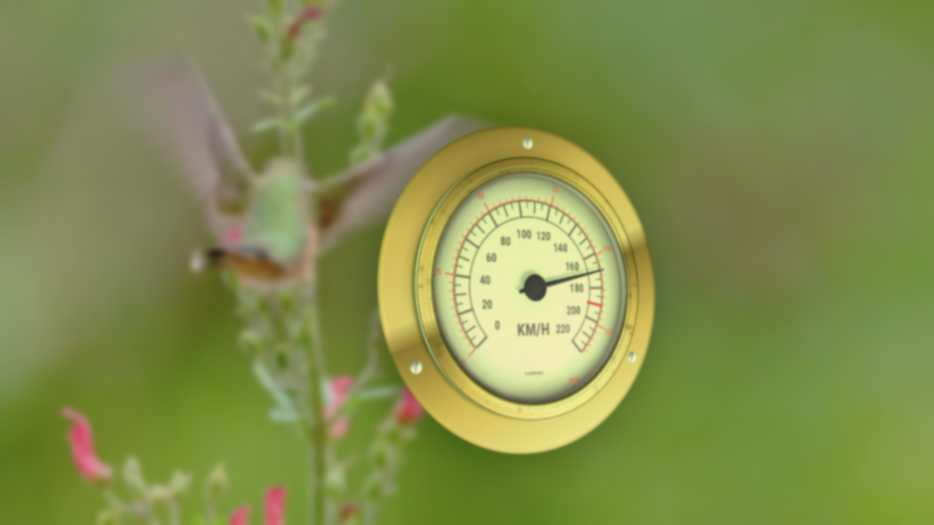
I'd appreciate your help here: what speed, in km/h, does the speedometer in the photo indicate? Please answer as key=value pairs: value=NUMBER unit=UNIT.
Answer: value=170 unit=km/h
